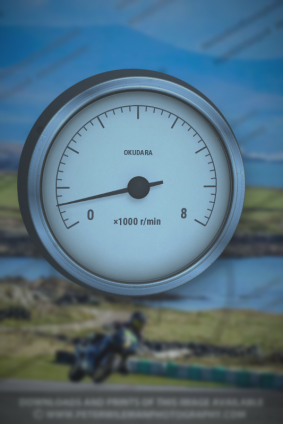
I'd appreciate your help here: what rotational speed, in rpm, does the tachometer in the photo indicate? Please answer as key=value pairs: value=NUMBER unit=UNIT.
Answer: value=600 unit=rpm
